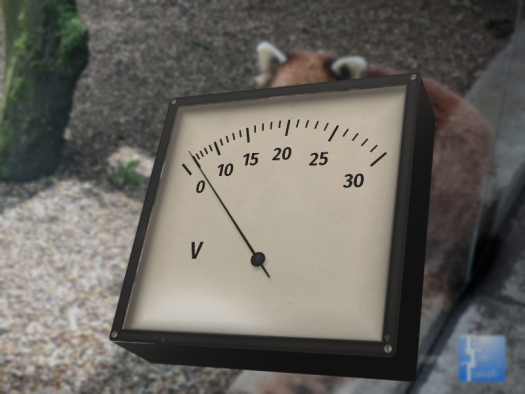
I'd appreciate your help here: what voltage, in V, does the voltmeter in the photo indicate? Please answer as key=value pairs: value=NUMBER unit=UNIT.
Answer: value=5 unit=V
